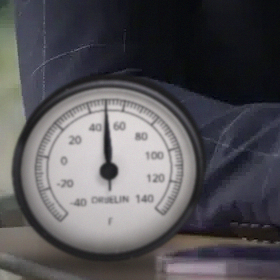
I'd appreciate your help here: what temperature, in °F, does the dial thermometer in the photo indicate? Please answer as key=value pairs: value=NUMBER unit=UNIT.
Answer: value=50 unit=°F
